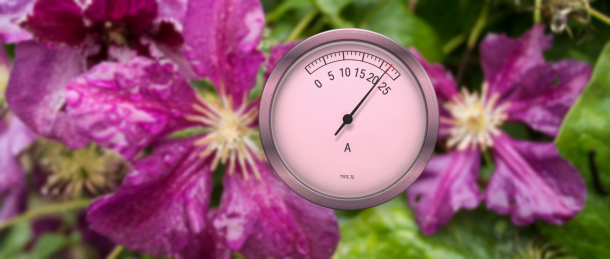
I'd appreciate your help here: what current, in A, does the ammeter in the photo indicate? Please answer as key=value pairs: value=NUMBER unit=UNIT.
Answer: value=22 unit=A
